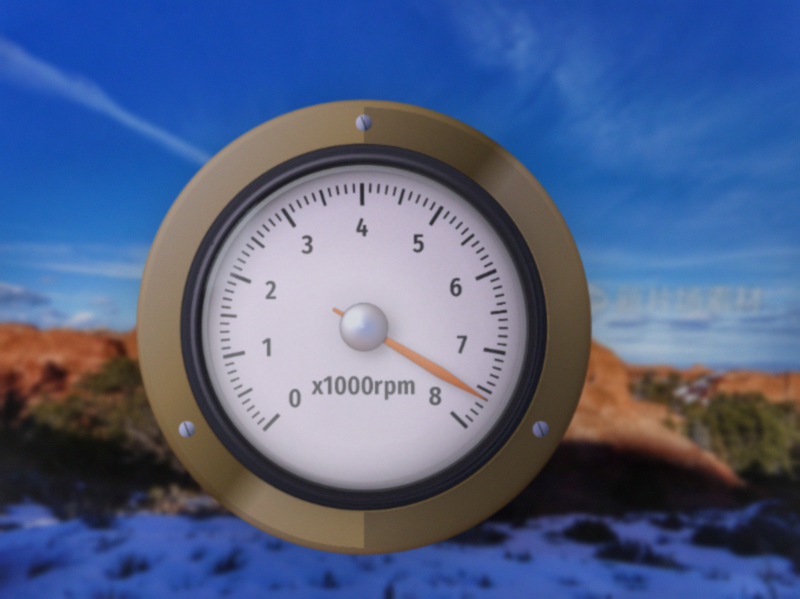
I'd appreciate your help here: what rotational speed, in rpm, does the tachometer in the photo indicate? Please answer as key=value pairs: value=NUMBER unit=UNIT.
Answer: value=7600 unit=rpm
